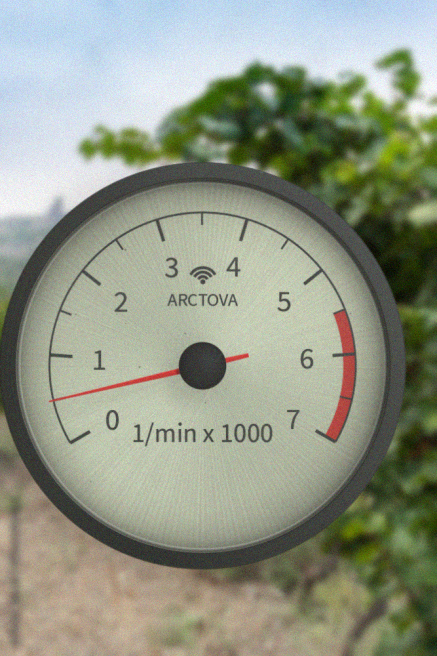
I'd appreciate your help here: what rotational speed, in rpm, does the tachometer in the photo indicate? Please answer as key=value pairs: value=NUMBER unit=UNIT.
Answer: value=500 unit=rpm
